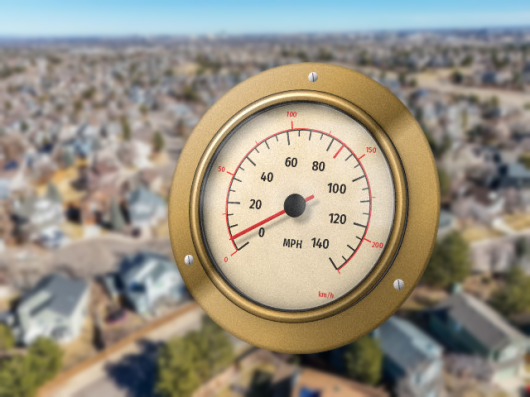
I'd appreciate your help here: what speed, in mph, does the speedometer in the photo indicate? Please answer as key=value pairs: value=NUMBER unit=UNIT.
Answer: value=5 unit=mph
